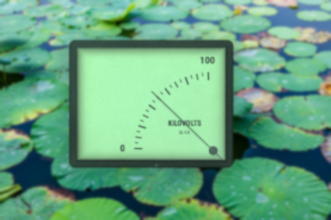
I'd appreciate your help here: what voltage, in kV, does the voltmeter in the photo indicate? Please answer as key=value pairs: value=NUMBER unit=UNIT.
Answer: value=50 unit=kV
